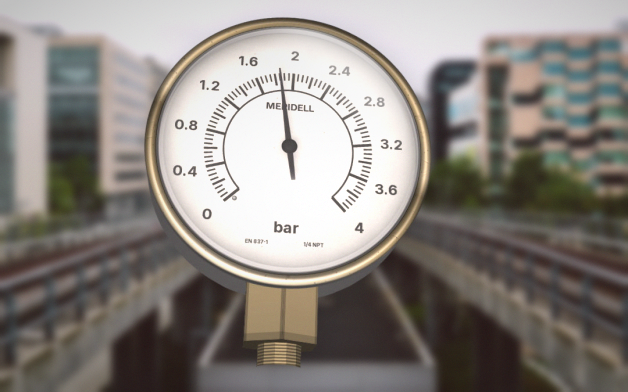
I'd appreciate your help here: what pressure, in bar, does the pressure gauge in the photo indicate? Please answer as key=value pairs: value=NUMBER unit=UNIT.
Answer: value=1.85 unit=bar
